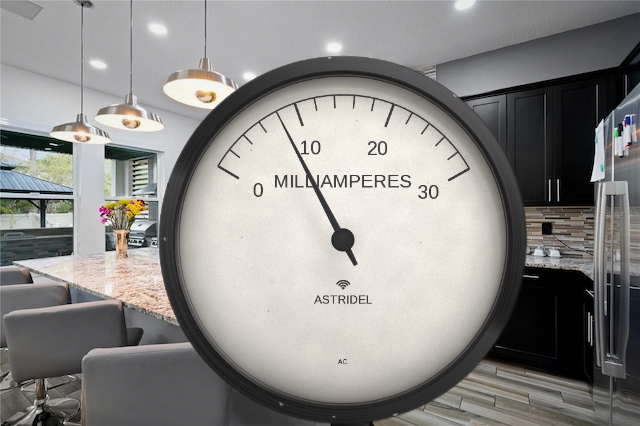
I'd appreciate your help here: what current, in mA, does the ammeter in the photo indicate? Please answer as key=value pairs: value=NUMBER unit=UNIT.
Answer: value=8 unit=mA
